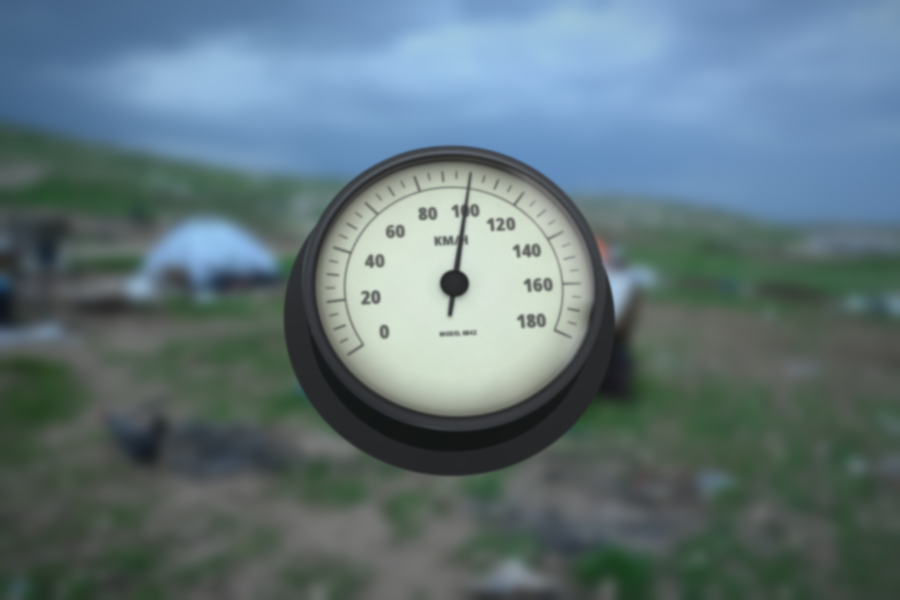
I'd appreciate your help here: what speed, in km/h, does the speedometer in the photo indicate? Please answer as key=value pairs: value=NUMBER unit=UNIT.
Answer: value=100 unit=km/h
